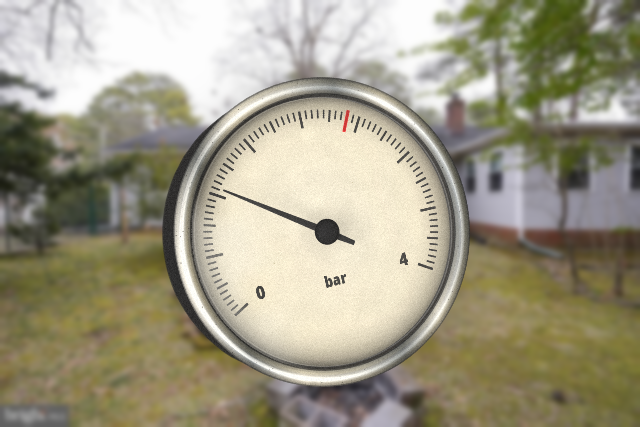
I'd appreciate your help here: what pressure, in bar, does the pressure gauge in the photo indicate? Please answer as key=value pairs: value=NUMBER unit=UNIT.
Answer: value=1.05 unit=bar
